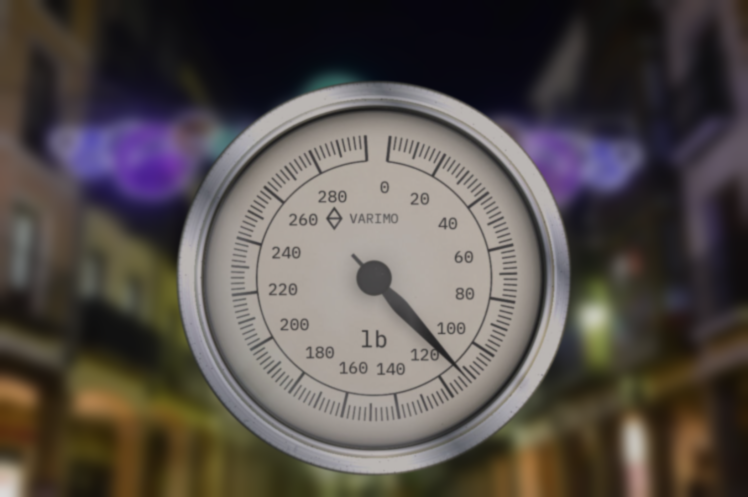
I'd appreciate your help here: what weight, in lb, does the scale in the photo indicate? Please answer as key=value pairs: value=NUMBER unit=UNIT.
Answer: value=112 unit=lb
